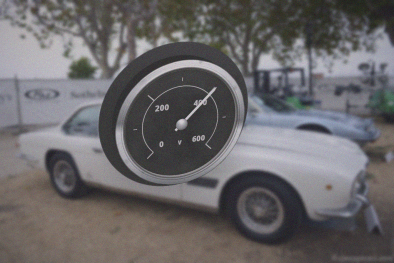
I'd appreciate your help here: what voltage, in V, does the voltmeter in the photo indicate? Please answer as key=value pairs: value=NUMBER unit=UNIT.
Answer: value=400 unit=V
